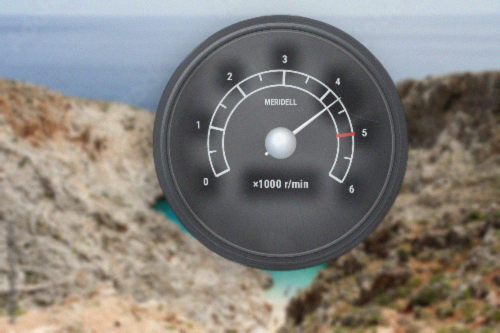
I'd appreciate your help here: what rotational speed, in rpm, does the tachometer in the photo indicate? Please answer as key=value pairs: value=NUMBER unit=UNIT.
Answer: value=4250 unit=rpm
